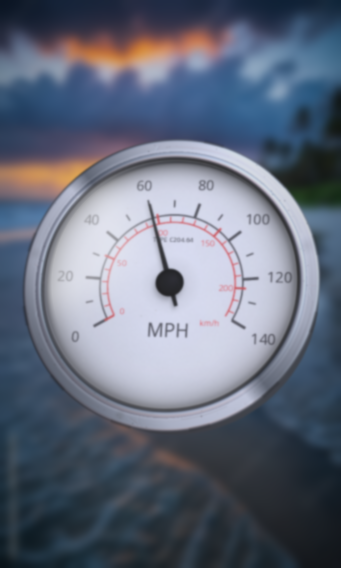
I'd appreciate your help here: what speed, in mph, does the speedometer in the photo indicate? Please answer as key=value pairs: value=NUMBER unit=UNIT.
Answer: value=60 unit=mph
